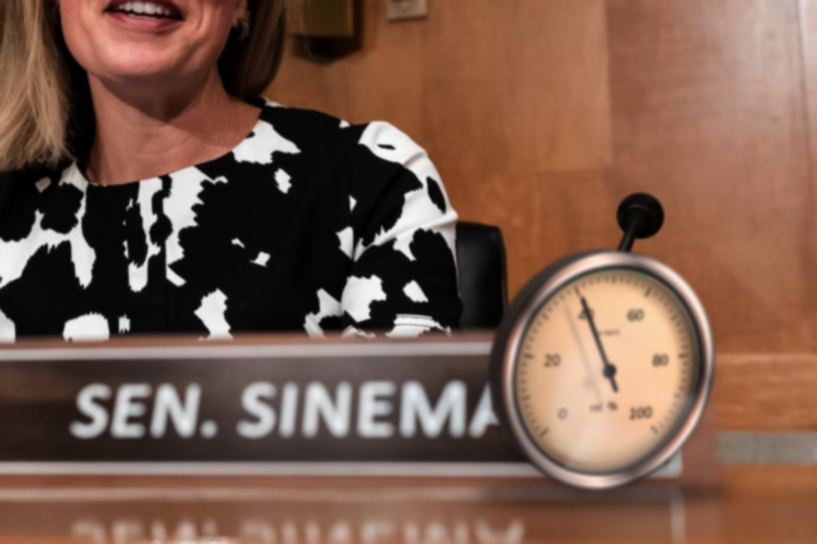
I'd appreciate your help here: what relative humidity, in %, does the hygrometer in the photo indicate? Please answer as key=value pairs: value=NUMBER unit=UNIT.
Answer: value=40 unit=%
